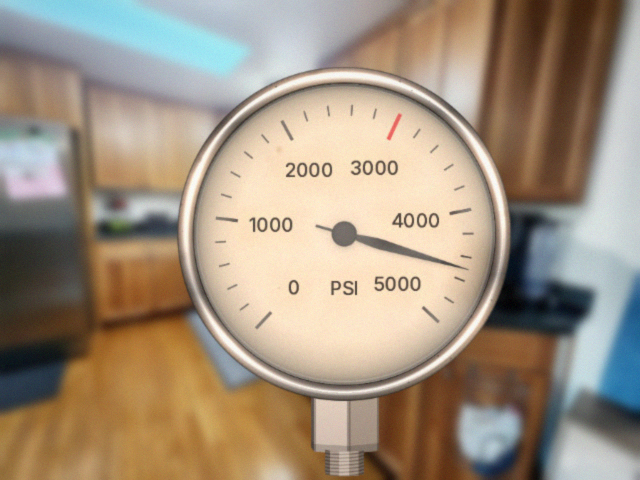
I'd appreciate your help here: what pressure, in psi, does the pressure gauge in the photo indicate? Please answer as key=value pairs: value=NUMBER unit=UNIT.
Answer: value=4500 unit=psi
